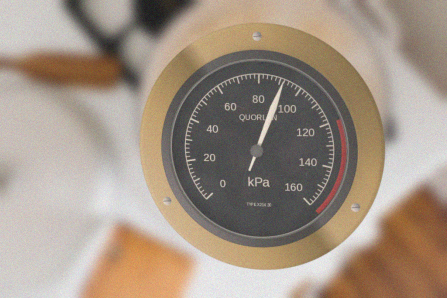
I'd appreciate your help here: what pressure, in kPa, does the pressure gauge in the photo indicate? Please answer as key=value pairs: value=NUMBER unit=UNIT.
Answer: value=92 unit=kPa
